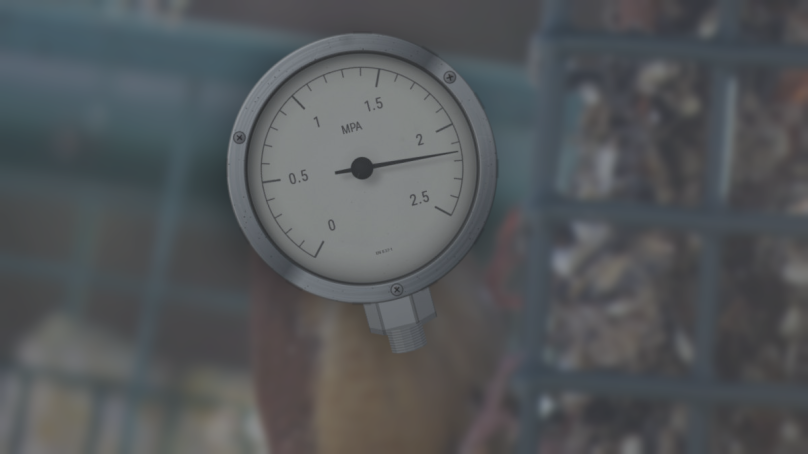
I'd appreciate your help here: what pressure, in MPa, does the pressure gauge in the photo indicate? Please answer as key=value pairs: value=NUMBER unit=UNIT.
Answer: value=2.15 unit=MPa
